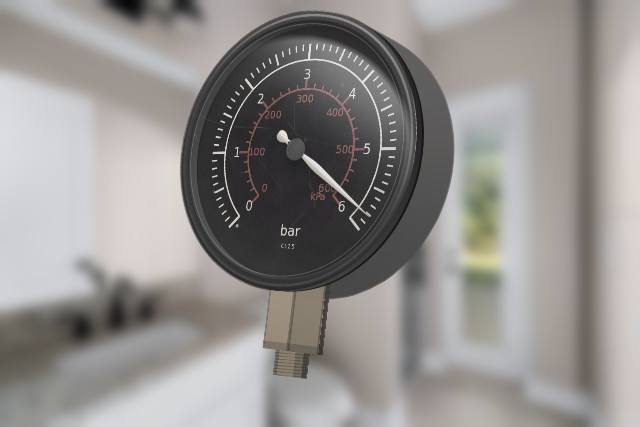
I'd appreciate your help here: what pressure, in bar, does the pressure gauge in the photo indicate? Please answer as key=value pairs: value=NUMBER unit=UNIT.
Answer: value=5.8 unit=bar
